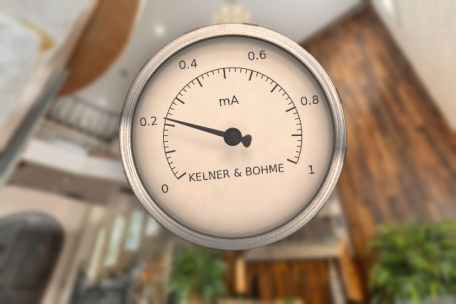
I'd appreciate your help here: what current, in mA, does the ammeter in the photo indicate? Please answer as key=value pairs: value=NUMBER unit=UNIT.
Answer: value=0.22 unit=mA
